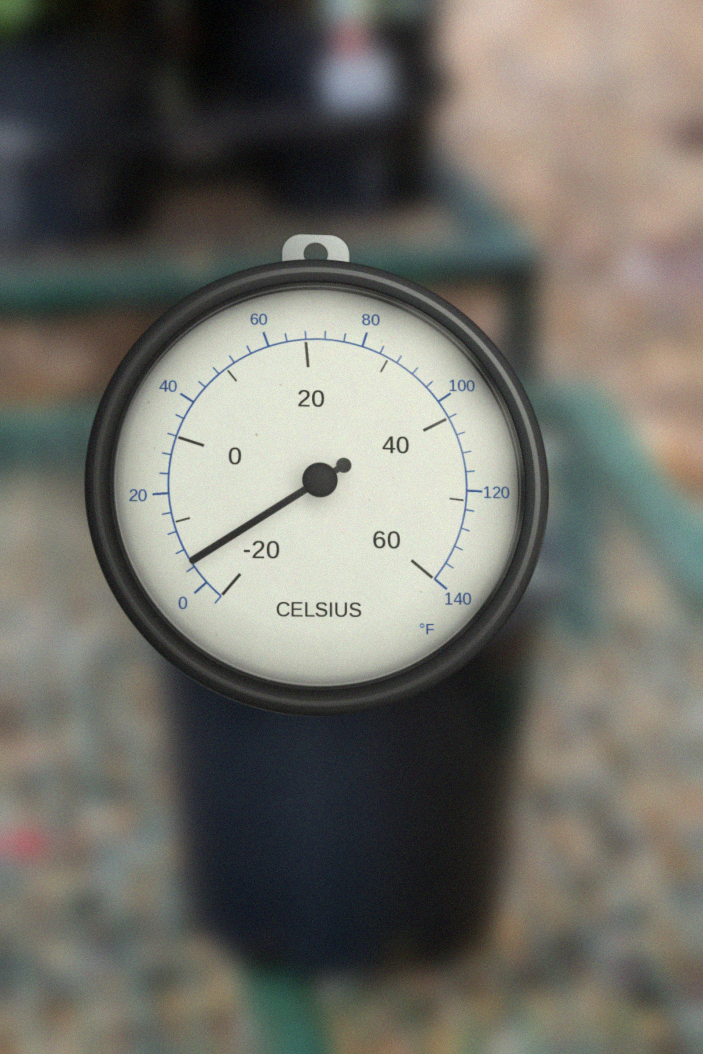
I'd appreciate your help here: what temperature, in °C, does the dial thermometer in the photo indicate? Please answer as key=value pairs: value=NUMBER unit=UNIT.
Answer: value=-15 unit=°C
